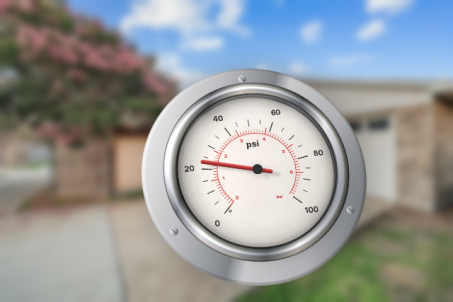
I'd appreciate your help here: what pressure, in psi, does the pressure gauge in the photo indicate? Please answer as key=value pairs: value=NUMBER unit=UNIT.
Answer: value=22.5 unit=psi
